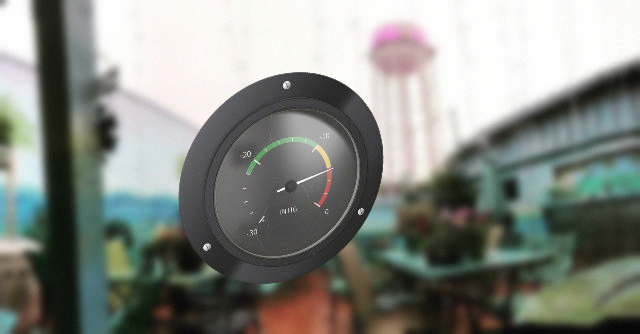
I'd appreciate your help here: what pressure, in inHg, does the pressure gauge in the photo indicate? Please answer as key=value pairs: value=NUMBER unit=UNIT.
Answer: value=-6 unit=inHg
